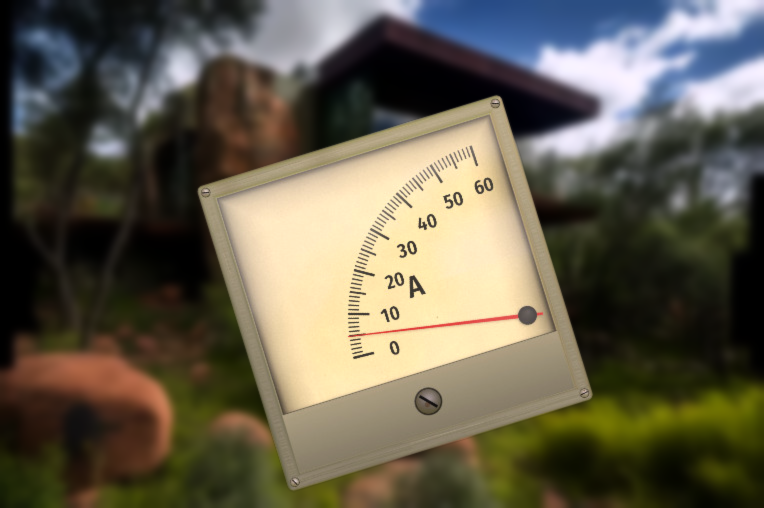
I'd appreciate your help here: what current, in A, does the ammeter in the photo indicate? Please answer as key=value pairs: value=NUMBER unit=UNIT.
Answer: value=5 unit=A
